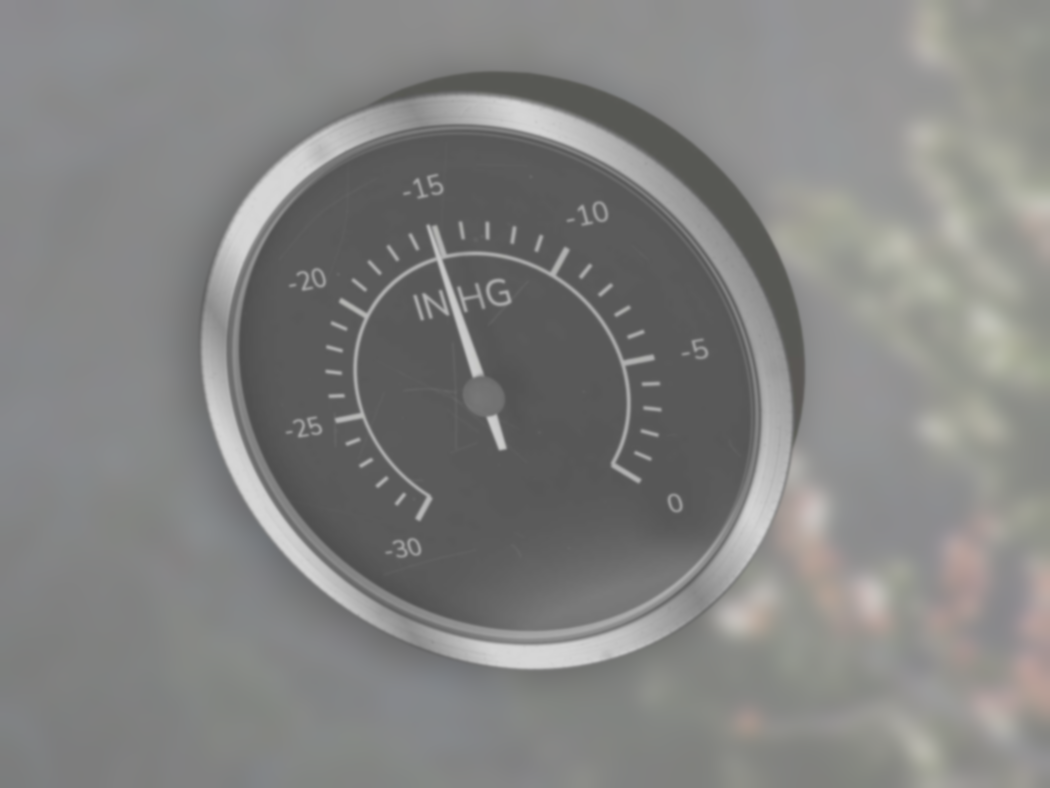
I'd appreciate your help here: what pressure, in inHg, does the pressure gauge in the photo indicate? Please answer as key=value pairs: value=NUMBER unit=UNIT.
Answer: value=-15 unit=inHg
